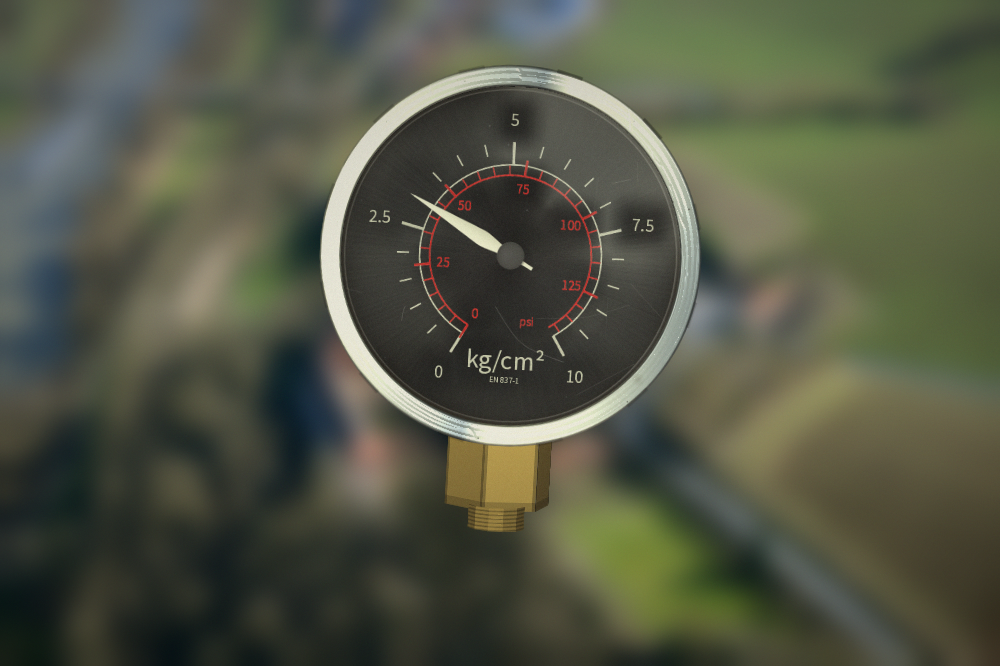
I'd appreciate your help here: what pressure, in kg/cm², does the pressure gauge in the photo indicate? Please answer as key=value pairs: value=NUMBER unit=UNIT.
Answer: value=3 unit=kg/cm²
